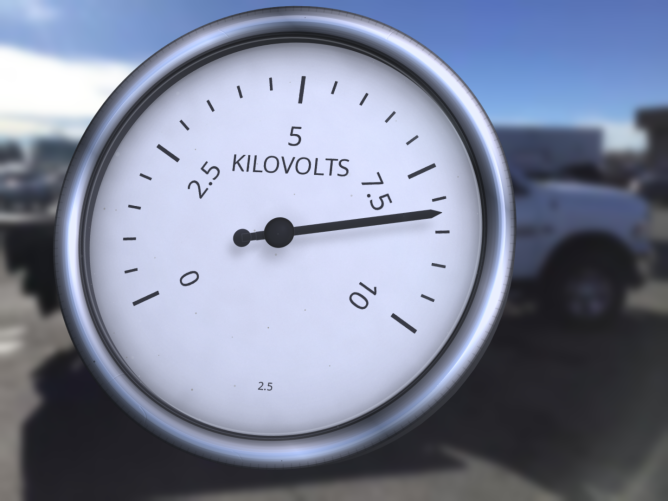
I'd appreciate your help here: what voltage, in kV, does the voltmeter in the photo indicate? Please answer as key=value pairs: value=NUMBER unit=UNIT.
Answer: value=8.25 unit=kV
